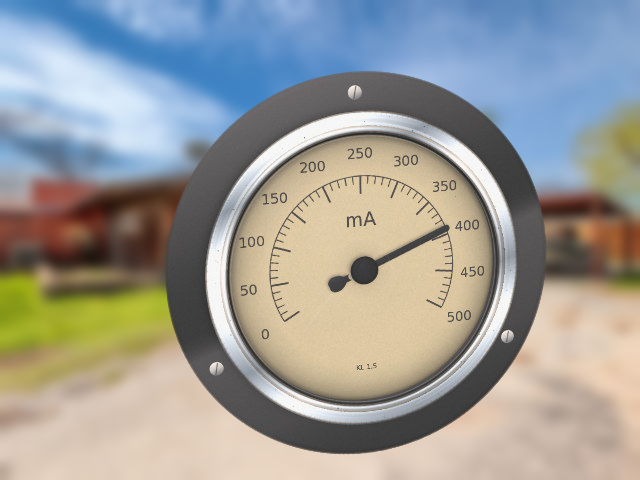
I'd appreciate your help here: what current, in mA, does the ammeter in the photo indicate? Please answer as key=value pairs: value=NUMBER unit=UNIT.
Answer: value=390 unit=mA
